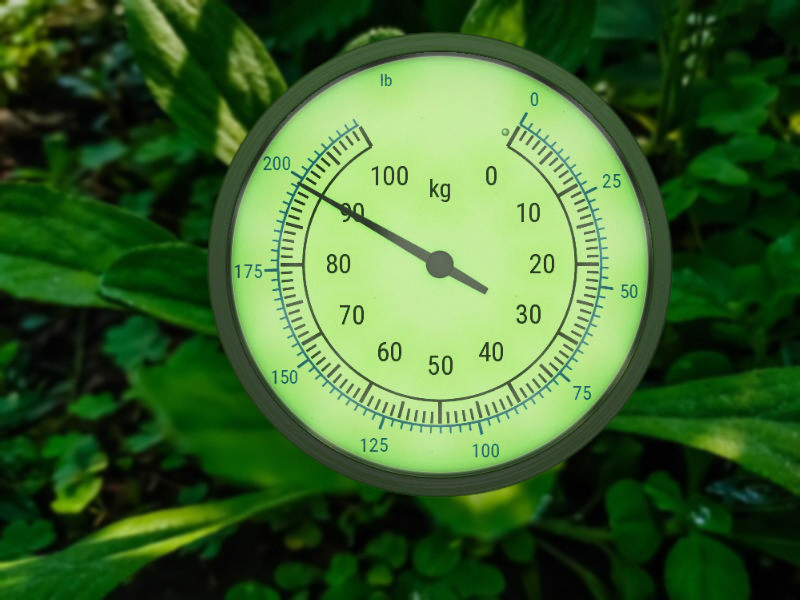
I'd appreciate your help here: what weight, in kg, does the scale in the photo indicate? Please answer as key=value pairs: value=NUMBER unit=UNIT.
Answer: value=90 unit=kg
